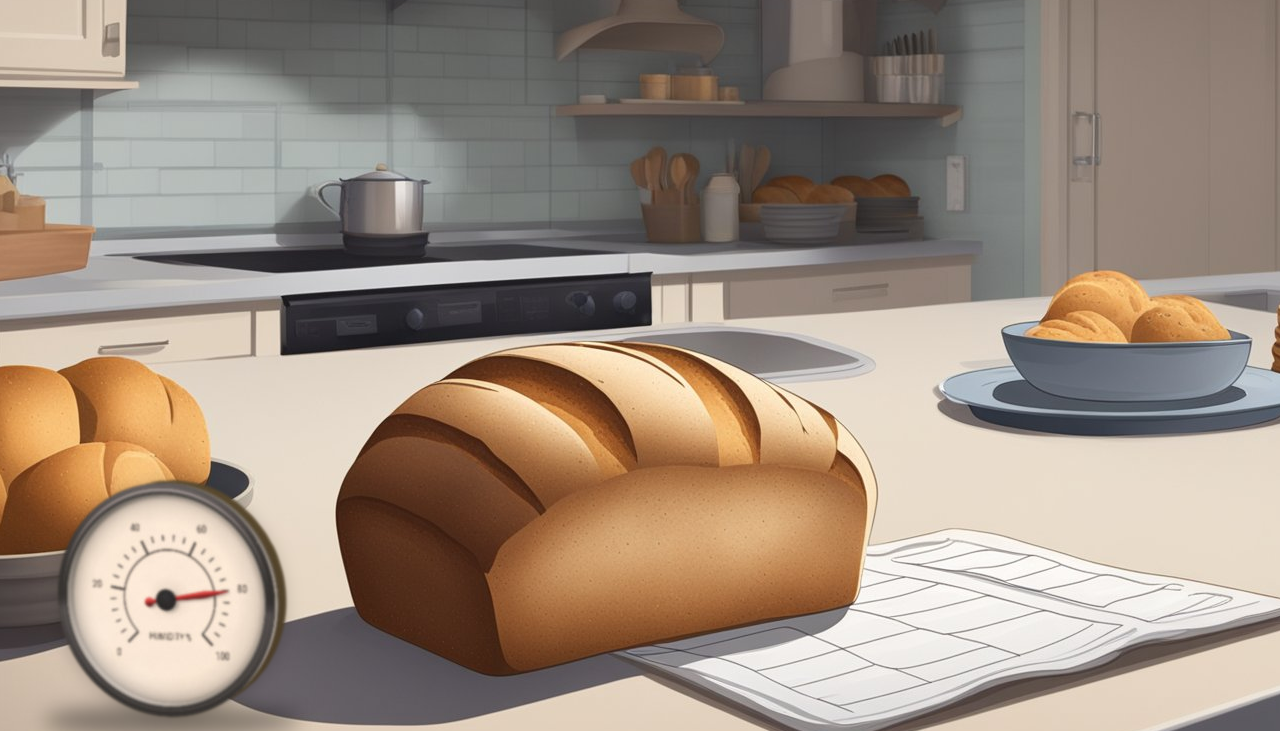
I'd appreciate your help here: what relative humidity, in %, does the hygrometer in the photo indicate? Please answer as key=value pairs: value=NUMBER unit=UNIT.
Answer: value=80 unit=%
